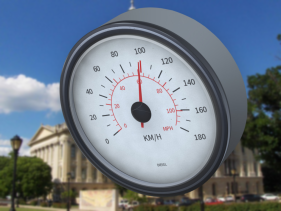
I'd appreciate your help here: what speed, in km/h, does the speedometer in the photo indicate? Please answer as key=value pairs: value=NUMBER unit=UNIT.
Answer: value=100 unit=km/h
